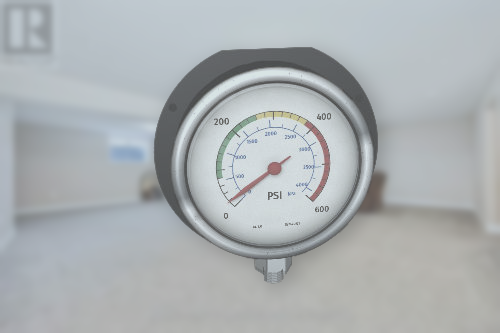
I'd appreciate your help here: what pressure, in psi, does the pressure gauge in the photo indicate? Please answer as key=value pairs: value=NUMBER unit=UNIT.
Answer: value=20 unit=psi
